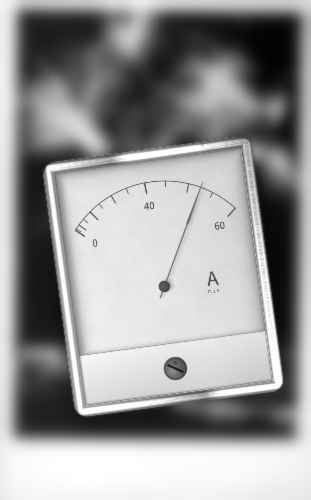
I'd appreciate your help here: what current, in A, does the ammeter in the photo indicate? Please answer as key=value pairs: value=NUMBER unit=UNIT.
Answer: value=52.5 unit=A
